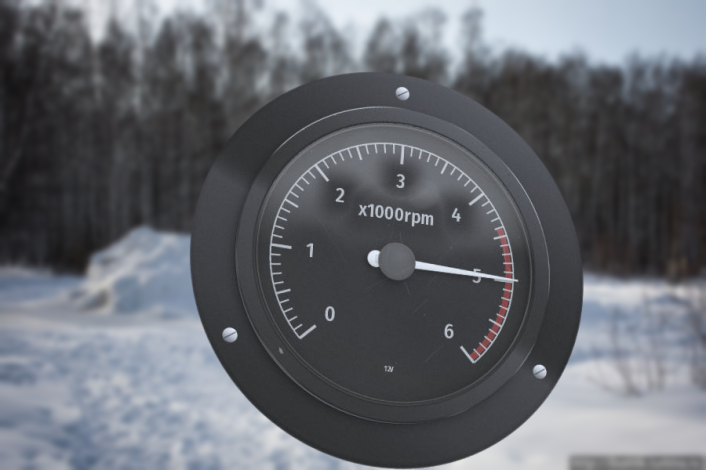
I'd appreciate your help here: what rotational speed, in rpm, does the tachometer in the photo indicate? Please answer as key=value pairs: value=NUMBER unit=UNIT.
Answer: value=5000 unit=rpm
